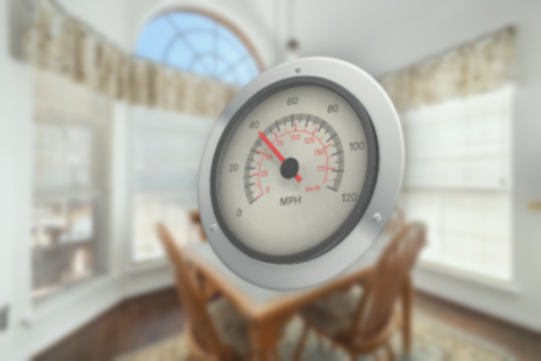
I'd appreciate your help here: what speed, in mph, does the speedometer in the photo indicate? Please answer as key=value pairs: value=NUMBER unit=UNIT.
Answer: value=40 unit=mph
